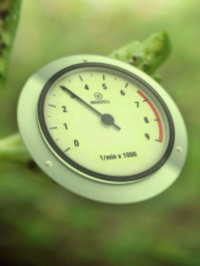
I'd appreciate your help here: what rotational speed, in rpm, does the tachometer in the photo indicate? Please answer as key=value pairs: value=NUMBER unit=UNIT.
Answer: value=3000 unit=rpm
